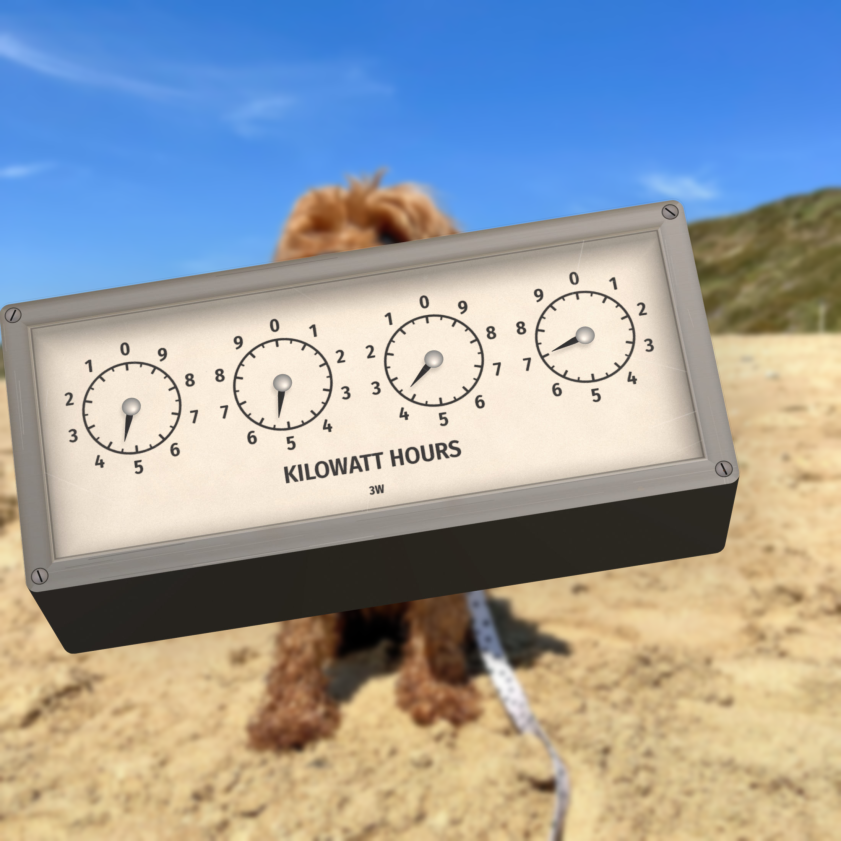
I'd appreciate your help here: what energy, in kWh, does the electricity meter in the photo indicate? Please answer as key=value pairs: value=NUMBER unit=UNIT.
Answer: value=4537 unit=kWh
